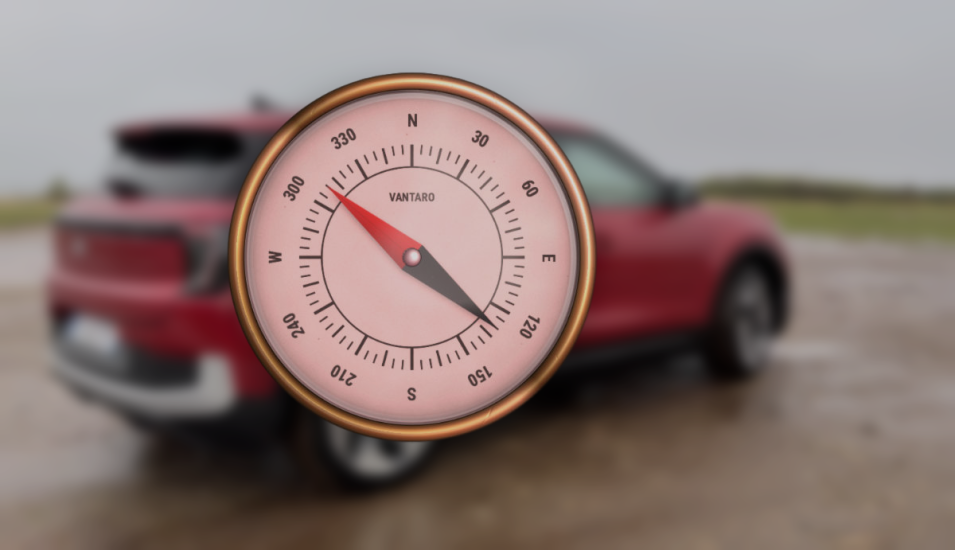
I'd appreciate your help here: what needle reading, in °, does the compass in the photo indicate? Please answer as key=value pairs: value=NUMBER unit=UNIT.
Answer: value=310 unit=°
